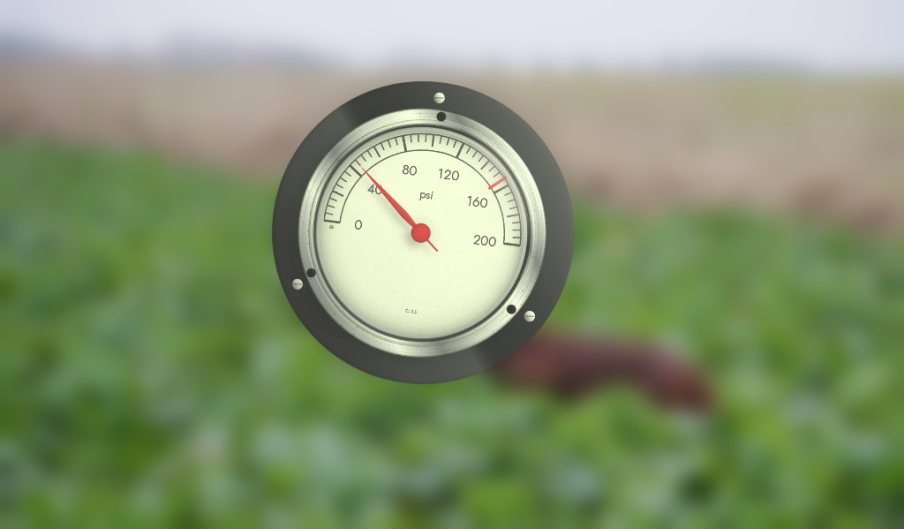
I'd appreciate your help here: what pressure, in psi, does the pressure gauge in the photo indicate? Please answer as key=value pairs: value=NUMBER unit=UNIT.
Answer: value=45 unit=psi
